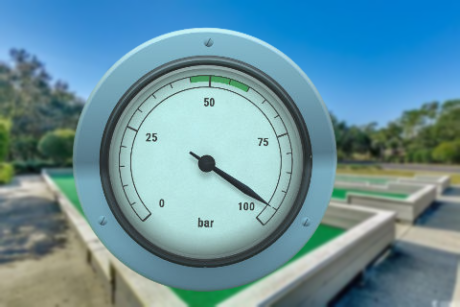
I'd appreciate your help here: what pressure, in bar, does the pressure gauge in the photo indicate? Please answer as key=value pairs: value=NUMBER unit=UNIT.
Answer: value=95 unit=bar
